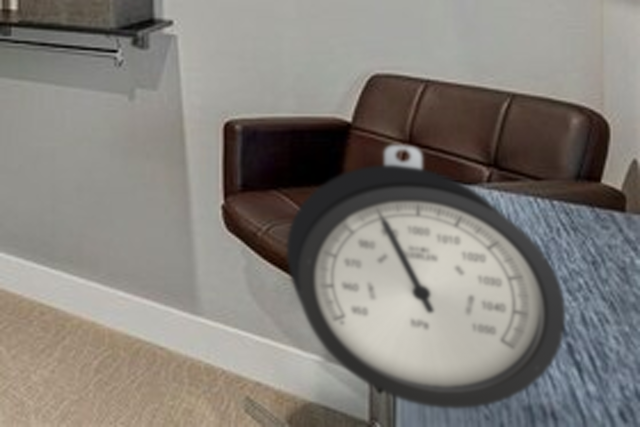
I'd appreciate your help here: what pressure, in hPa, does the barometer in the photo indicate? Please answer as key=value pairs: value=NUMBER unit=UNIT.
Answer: value=990 unit=hPa
